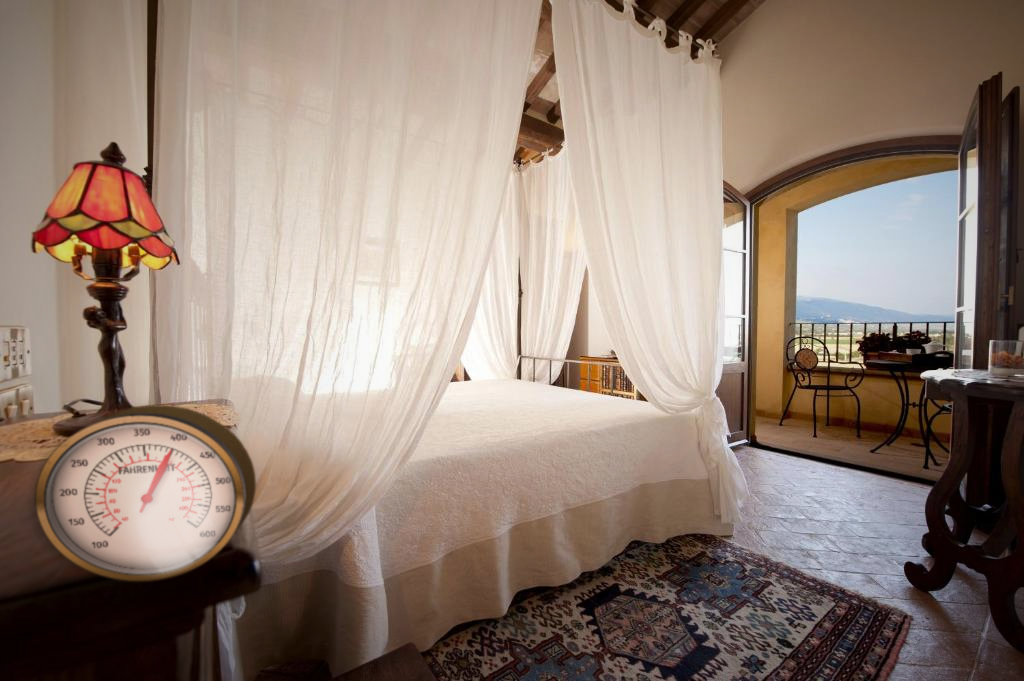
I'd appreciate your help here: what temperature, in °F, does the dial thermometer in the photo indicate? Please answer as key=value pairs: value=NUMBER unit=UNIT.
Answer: value=400 unit=°F
